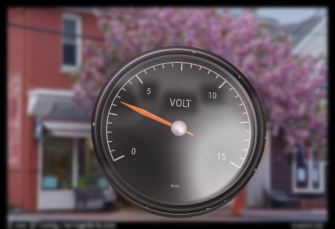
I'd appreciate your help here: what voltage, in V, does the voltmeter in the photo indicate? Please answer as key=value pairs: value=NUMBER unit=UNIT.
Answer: value=3.25 unit=V
